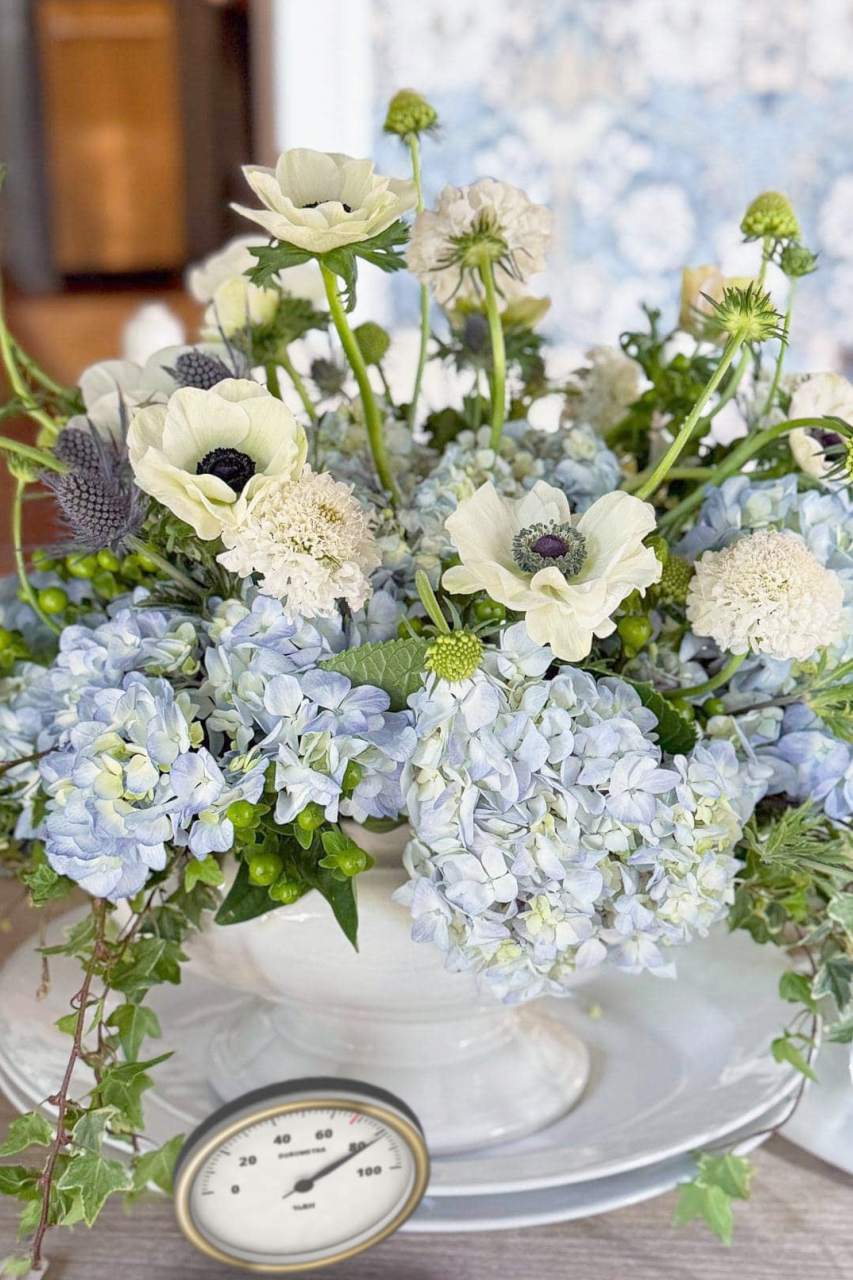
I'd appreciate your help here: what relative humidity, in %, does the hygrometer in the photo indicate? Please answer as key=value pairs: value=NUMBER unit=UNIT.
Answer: value=80 unit=%
